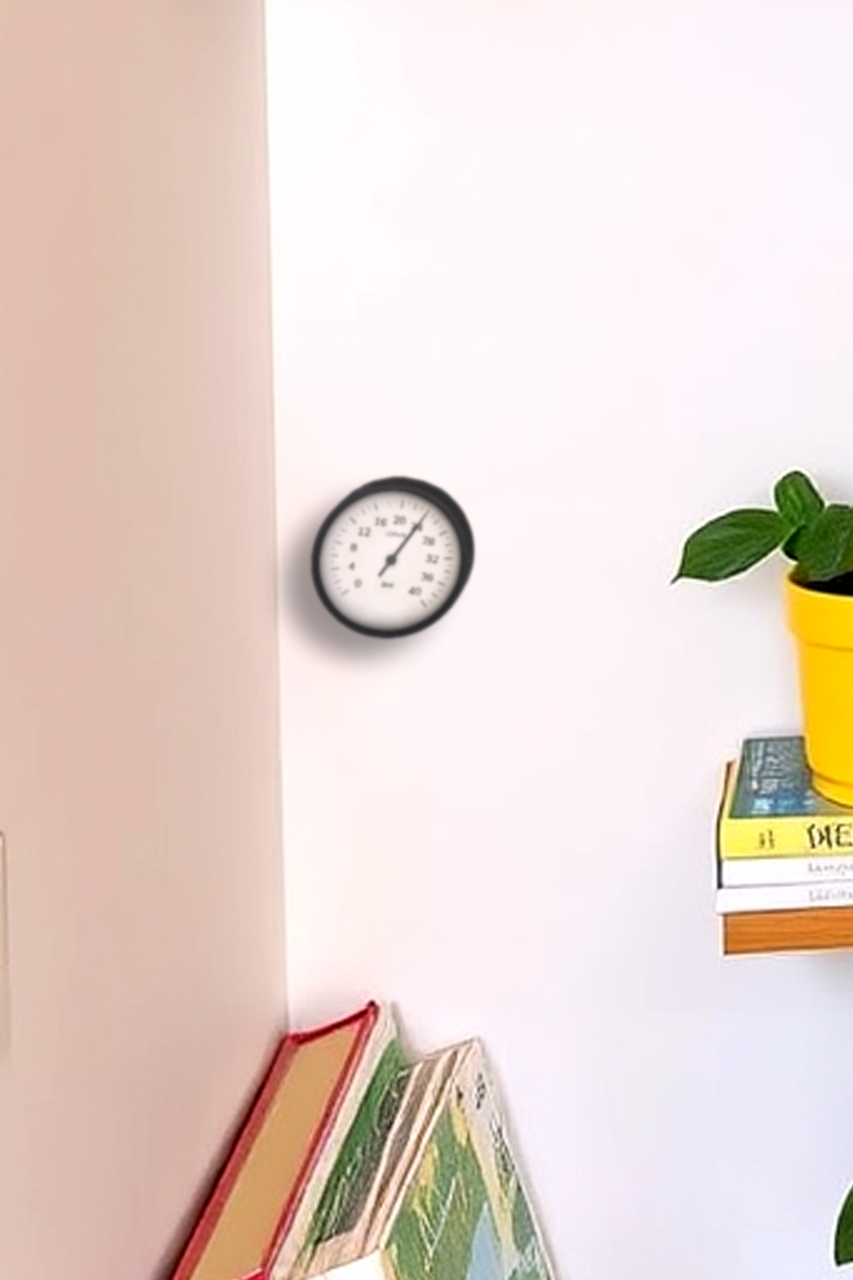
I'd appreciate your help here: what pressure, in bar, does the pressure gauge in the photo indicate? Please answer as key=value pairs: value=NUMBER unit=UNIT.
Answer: value=24 unit=bar
